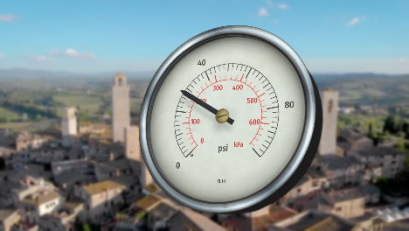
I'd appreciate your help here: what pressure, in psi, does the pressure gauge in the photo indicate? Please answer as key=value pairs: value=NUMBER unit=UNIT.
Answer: value=28 unit=psi
